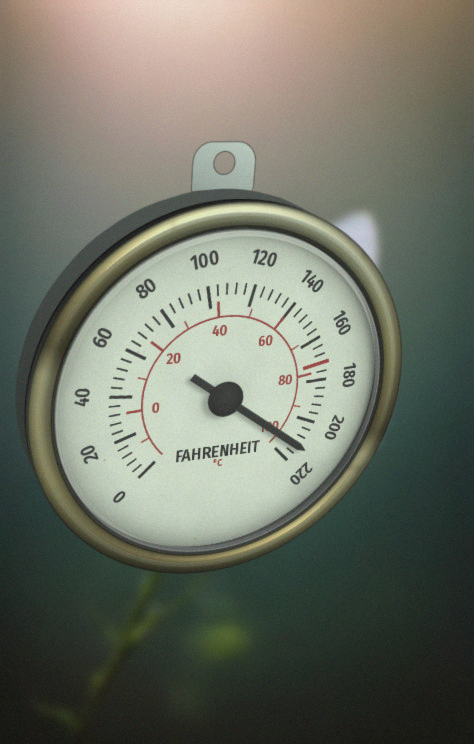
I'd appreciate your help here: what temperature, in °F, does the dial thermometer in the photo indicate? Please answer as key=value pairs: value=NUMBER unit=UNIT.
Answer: value=212 unit=°F
